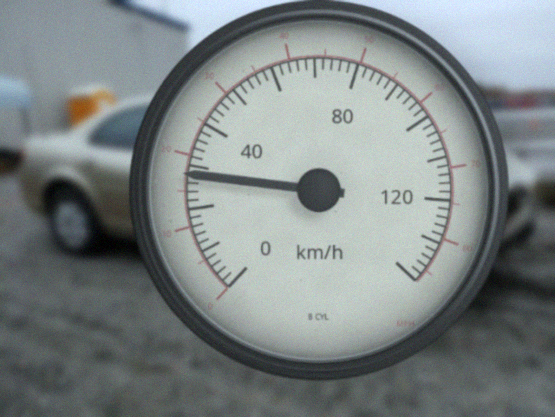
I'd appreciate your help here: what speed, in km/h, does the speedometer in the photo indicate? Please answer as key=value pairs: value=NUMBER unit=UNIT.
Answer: value=28 unit=km/h
